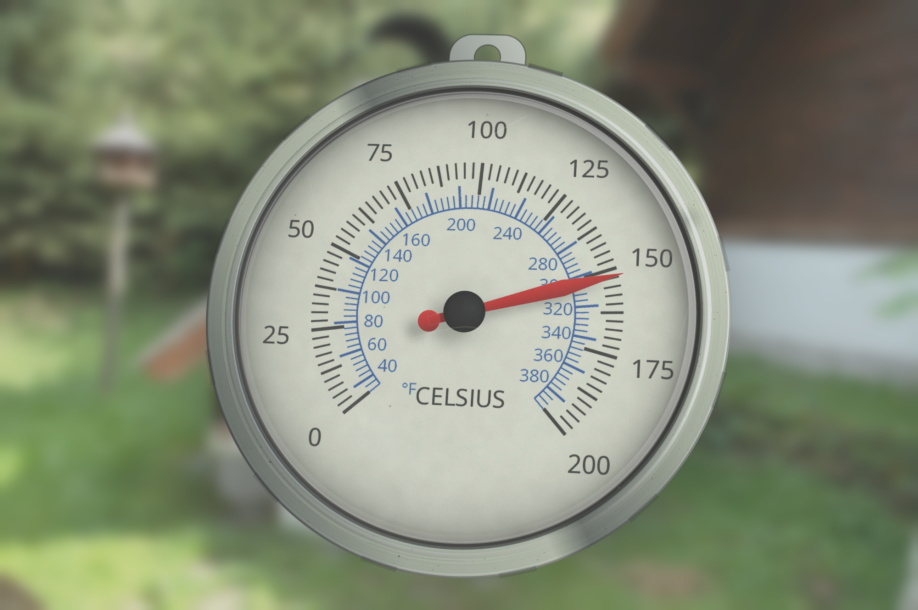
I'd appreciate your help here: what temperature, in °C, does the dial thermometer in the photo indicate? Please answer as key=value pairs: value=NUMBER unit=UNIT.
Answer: value=152.5 unit=°C
